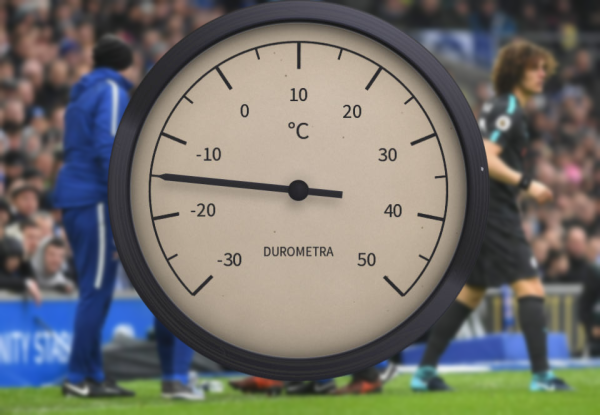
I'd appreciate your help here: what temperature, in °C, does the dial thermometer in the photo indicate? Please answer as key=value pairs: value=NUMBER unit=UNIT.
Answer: value=-15 unit=°C
